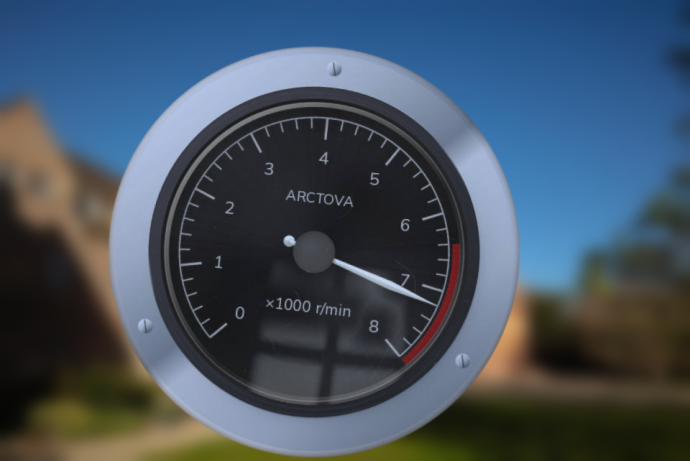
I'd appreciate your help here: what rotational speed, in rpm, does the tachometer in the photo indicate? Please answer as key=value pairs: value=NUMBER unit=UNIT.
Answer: value=7200 unit=rpm
